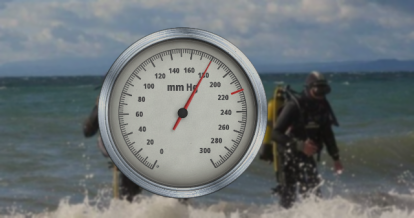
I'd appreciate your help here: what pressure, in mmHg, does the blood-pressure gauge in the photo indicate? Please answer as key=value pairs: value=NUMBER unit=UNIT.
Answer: value=180 unit=mmHg
